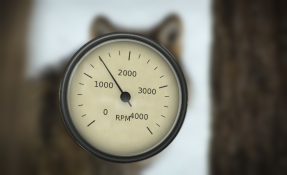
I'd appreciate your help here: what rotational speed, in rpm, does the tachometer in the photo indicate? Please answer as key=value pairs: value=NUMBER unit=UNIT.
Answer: value=1400 unit=rpm
